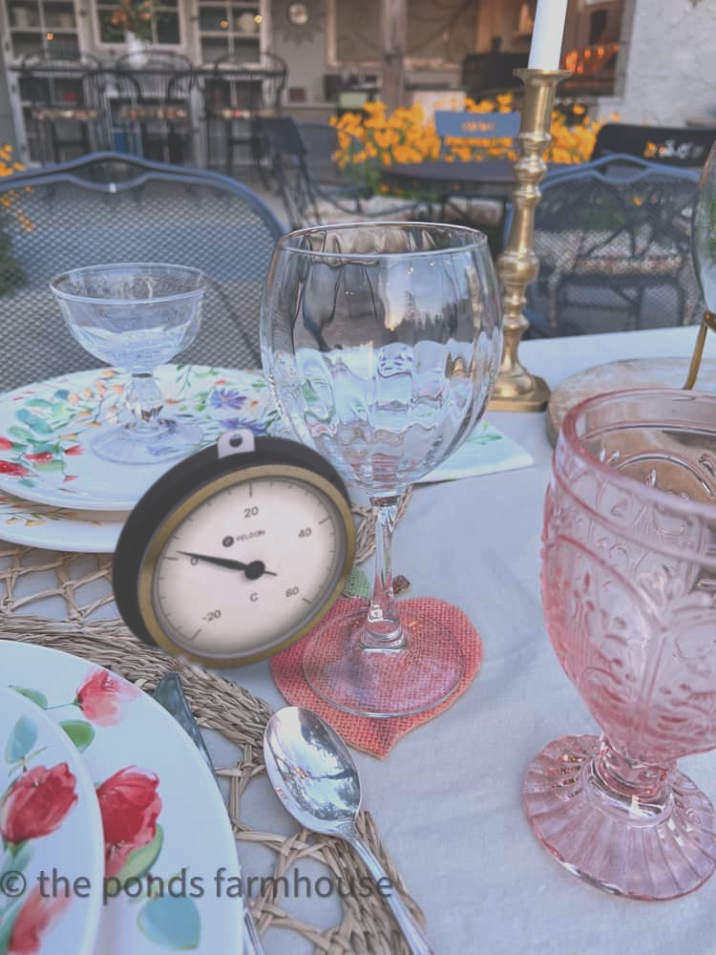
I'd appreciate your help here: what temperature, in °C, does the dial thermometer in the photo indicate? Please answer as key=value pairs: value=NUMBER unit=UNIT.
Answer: value=2 unit=°C
